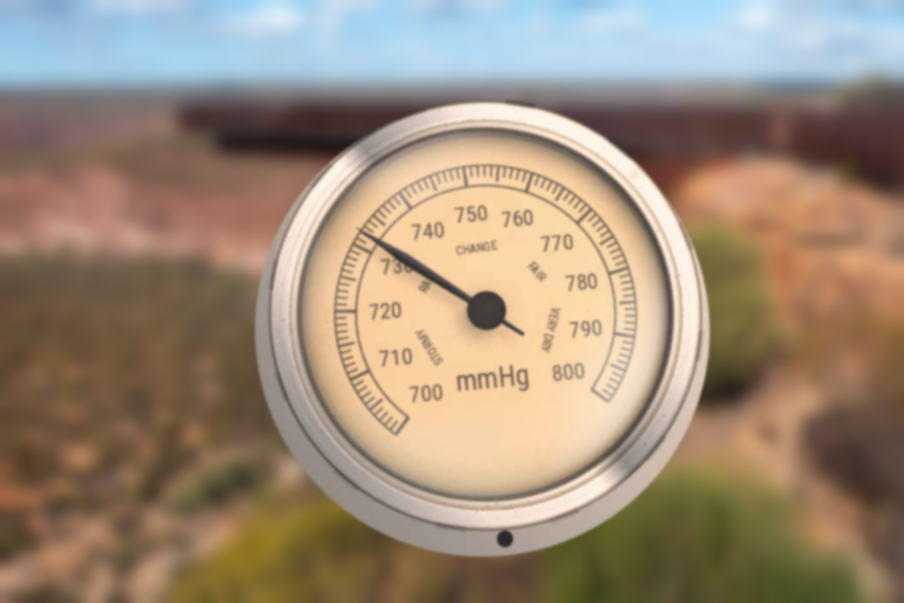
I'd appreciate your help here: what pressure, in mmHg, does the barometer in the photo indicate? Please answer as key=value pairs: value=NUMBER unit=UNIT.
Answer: value=732 unit=mmHg
